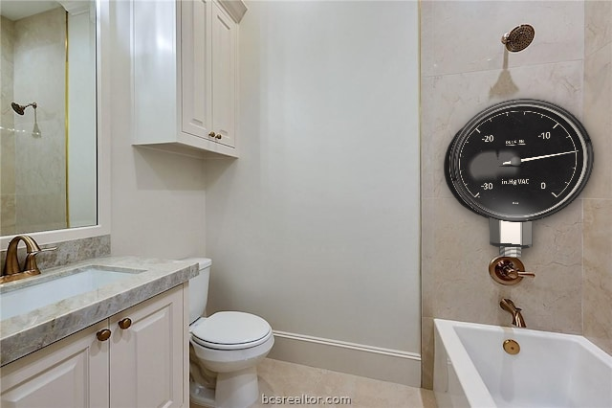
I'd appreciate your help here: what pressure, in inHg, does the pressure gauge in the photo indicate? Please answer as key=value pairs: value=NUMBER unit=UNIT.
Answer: value=-6 unit=inHg
